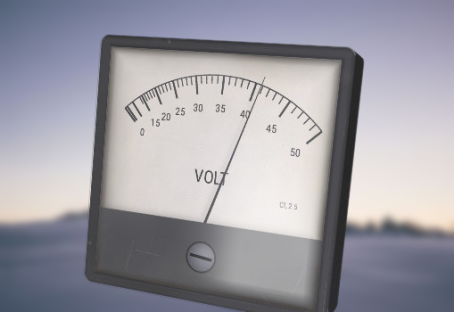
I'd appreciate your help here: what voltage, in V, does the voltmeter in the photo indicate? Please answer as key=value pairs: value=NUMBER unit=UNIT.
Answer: value=41 unit=V
